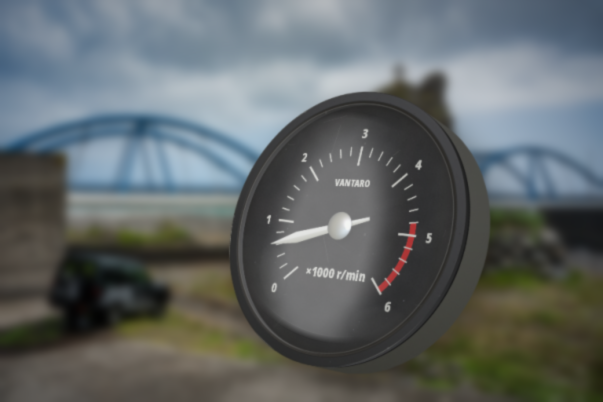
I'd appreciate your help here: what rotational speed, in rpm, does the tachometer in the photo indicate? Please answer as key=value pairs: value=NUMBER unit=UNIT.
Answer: value=600 unit=rpm
